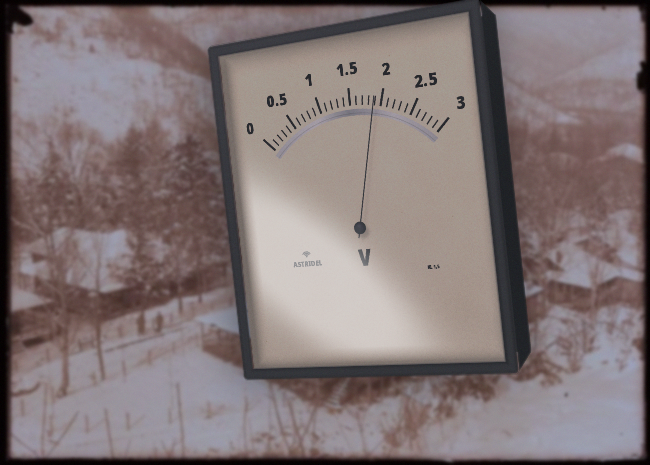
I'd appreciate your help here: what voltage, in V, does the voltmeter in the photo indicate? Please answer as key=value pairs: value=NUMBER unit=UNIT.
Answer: value=1.9 unit=V
